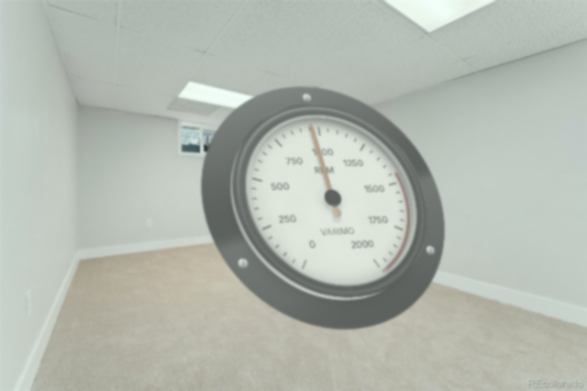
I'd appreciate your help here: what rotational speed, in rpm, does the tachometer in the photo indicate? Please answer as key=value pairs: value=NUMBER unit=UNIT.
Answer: value=950 unit=rpm
